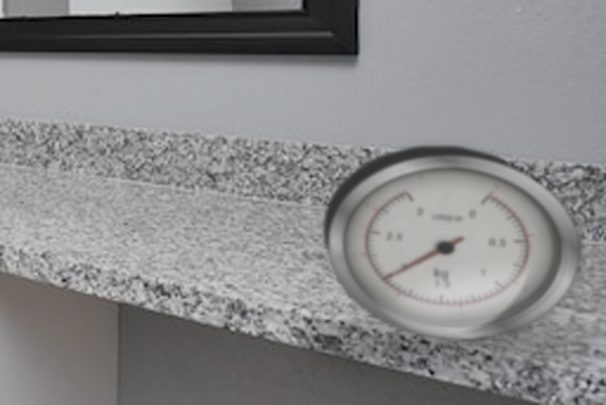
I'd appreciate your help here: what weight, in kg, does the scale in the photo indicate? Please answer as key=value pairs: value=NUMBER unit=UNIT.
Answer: value=2 unit=kg
